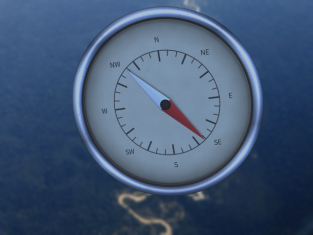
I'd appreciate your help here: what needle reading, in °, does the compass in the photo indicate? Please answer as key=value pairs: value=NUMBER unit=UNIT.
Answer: value=140 unit=°
